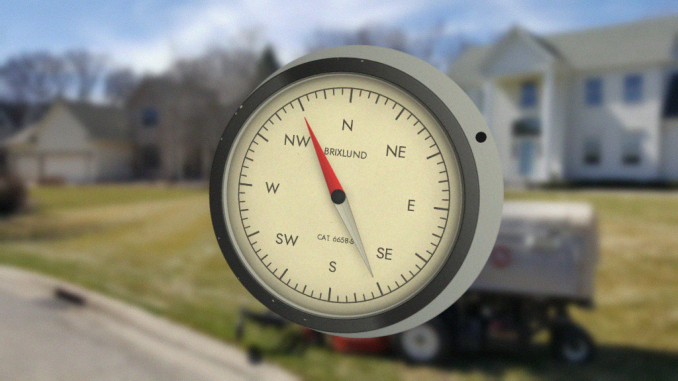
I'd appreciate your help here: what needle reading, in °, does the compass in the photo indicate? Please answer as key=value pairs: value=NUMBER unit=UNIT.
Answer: value=330 unit=°
